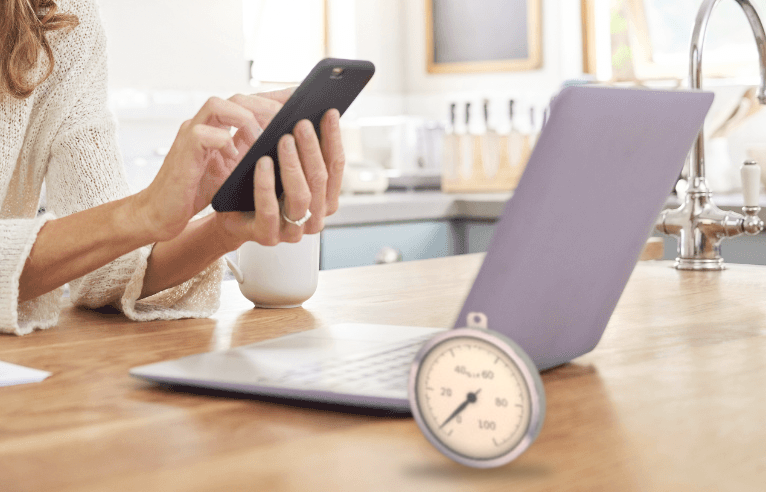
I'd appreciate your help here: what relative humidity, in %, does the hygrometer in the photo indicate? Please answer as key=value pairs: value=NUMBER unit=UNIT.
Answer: value=4 unit=%
